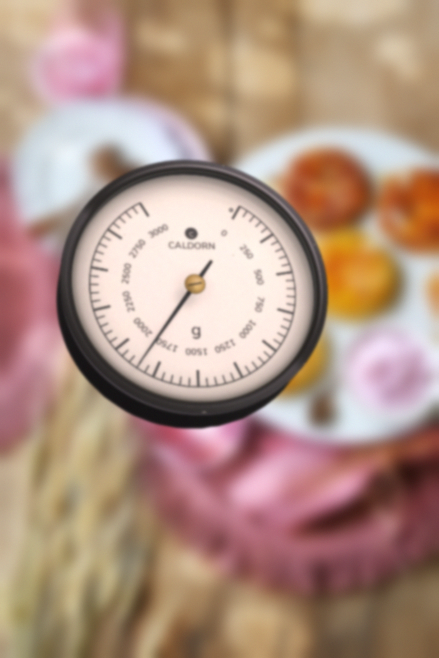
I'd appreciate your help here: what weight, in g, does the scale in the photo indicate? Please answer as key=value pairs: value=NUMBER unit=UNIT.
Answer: value=1850 unit=g
